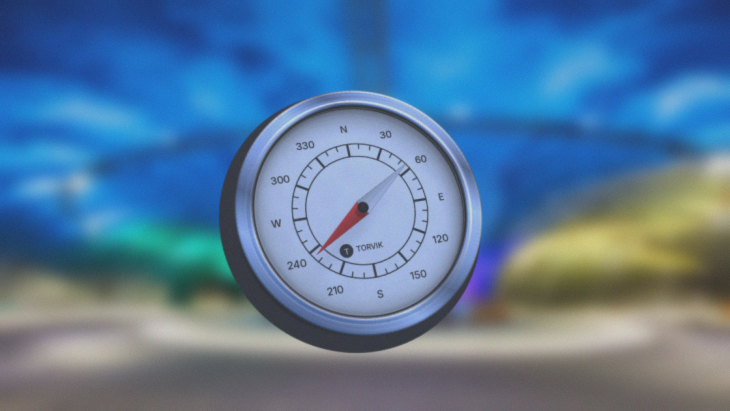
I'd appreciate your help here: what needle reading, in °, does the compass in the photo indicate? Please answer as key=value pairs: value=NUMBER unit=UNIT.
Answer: value=235 unit=°
